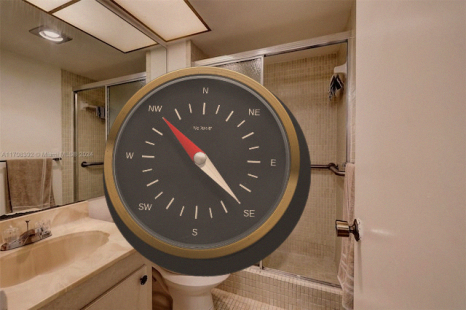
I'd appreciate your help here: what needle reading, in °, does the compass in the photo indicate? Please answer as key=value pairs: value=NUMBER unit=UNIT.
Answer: value=315 unit=°
